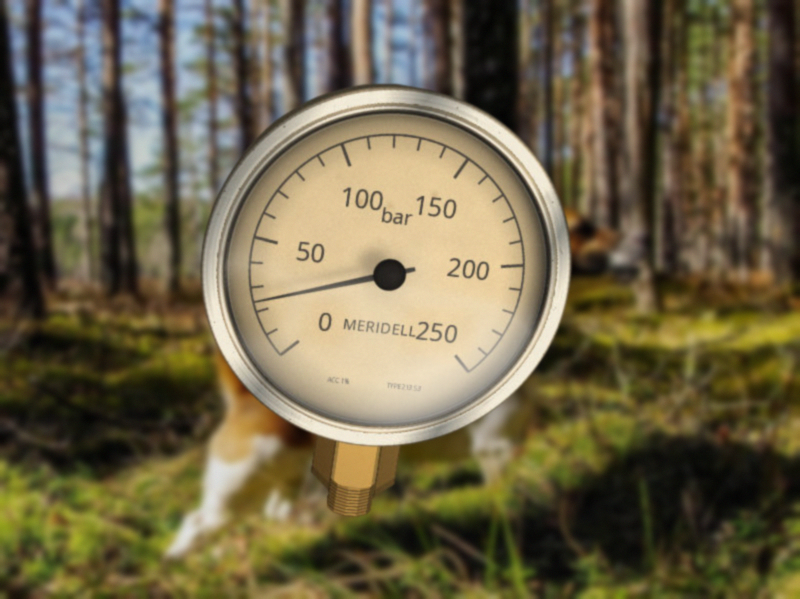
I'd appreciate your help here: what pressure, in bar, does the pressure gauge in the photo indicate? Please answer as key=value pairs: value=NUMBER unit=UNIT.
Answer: value=25 unit=bar
